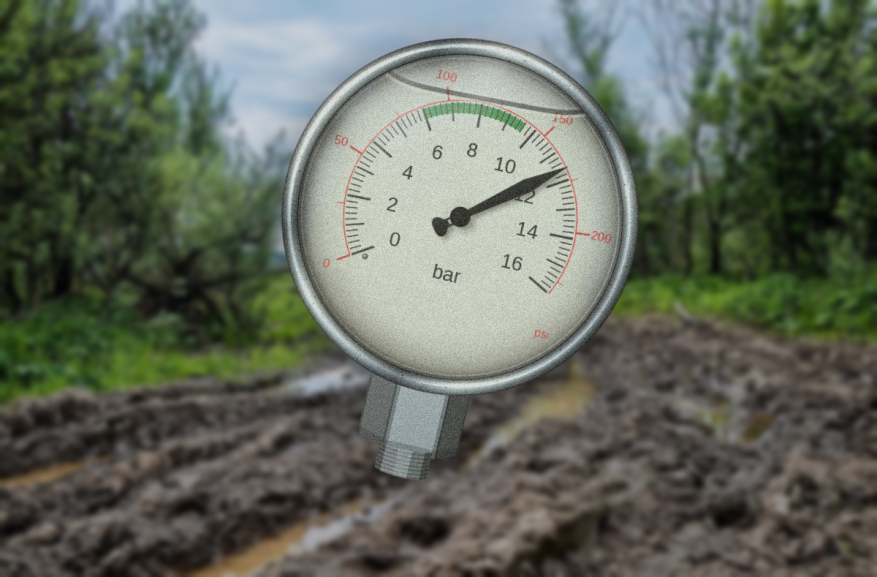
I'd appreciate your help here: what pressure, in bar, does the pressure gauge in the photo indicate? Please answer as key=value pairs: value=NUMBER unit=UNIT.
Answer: value=11.6 unit=bar
